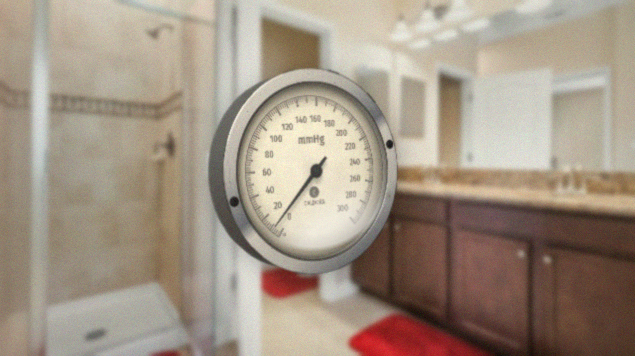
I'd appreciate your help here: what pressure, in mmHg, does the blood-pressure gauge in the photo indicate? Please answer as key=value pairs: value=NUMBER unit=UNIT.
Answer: value=10 unit=mmHg
